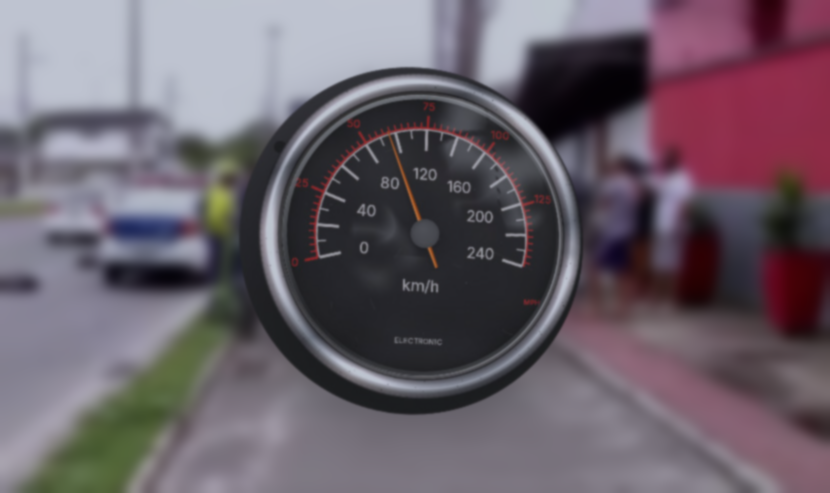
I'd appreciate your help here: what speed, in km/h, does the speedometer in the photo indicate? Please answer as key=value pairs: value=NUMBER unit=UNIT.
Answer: value=95 unit=km/h
